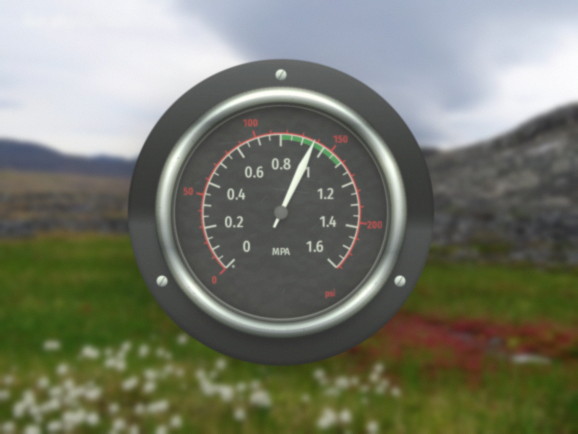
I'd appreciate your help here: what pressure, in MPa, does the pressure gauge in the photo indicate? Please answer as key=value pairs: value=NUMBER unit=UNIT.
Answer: value=0.95 unit=MPa
